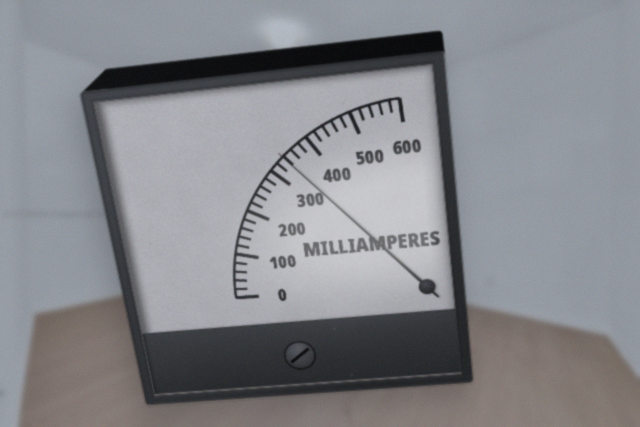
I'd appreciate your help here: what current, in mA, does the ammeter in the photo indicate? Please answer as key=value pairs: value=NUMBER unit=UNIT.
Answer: value=340 unit=mA
